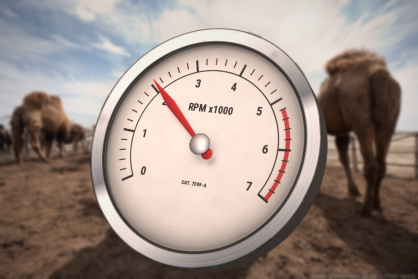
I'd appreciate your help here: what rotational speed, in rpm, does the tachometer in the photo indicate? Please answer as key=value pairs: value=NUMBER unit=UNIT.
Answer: value=2100 unit=rpm
